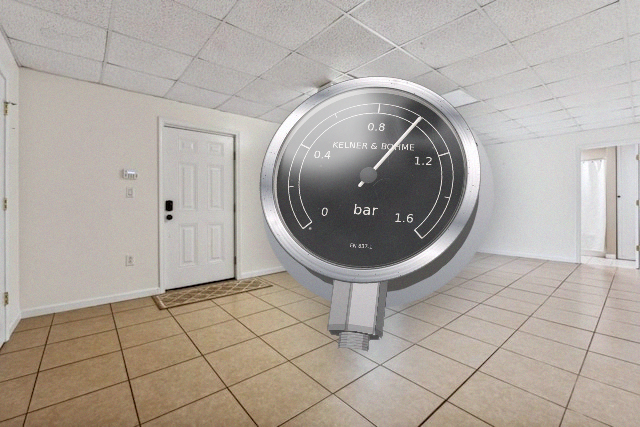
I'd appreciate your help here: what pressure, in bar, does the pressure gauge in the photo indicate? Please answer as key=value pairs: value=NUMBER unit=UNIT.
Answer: value=1 unit=bar
